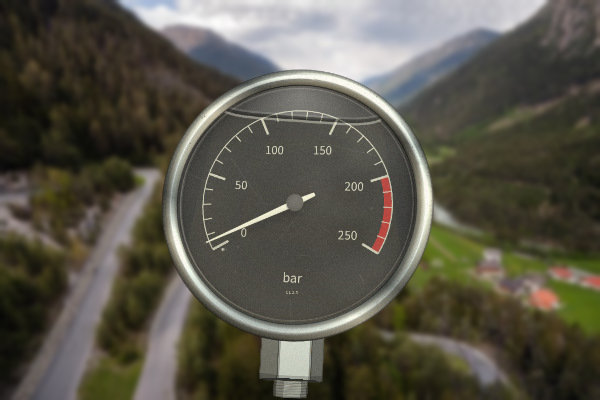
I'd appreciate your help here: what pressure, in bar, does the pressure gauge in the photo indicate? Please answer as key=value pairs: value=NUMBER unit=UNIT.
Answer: value=5 unit=bar
